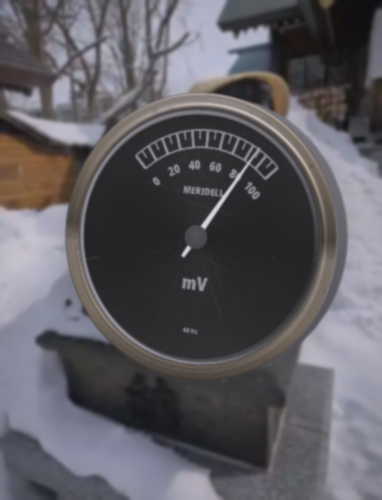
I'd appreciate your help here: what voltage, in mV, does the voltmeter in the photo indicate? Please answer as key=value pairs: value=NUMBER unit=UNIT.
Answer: value=85 unit=mV
